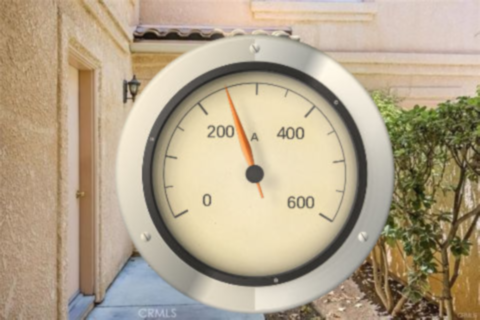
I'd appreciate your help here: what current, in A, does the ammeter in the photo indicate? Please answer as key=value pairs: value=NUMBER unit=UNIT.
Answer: value=250 unit=A
